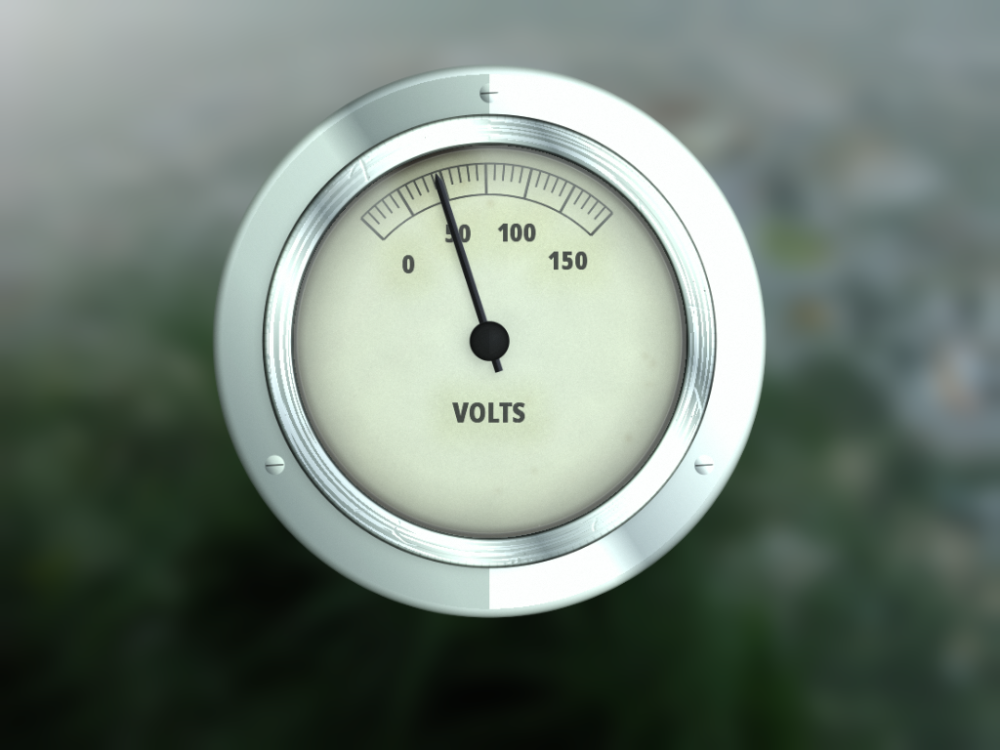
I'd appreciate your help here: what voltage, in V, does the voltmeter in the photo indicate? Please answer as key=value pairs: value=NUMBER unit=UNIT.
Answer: value=47.5 unit=V
